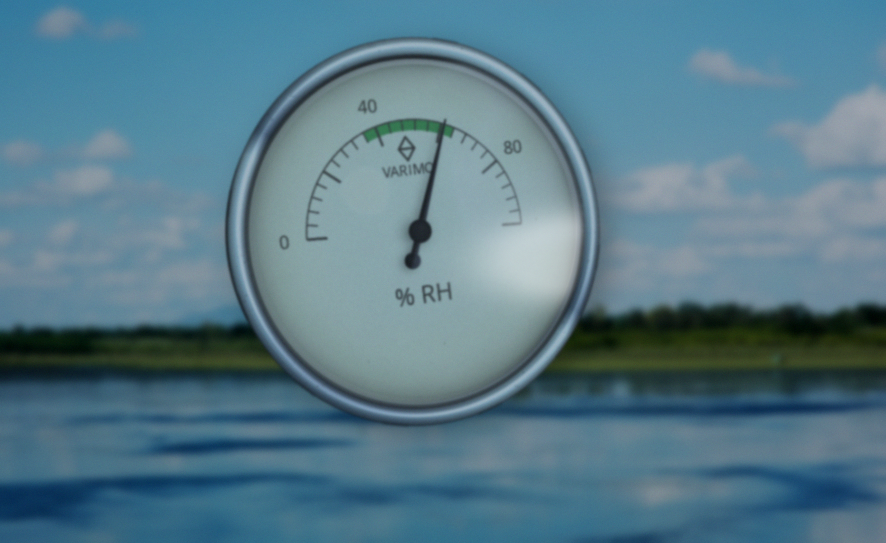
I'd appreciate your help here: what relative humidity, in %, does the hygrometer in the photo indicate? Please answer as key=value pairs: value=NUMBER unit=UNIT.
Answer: value=60 unit=%
